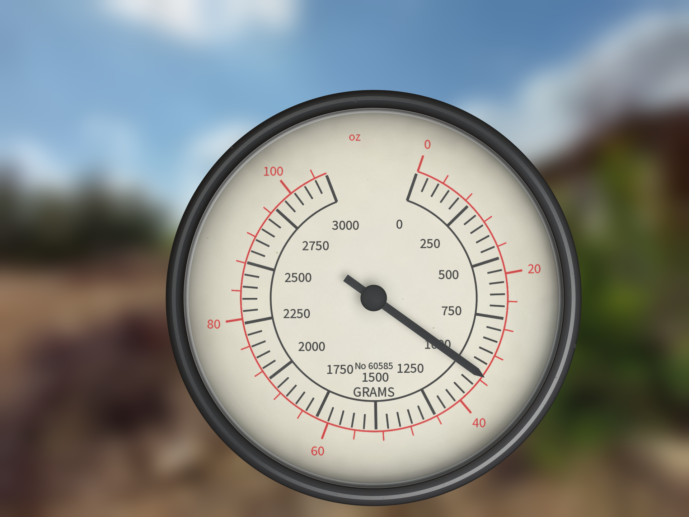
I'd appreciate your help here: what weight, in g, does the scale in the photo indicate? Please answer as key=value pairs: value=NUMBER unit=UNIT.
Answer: value=1000 unit=g
